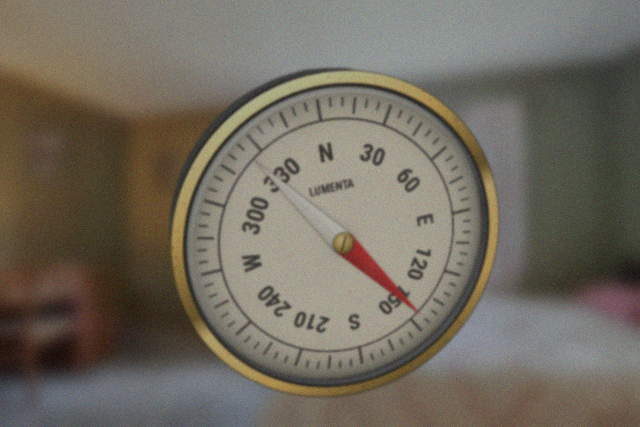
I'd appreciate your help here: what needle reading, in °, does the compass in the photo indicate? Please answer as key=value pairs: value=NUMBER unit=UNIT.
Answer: value=145 unit=°
